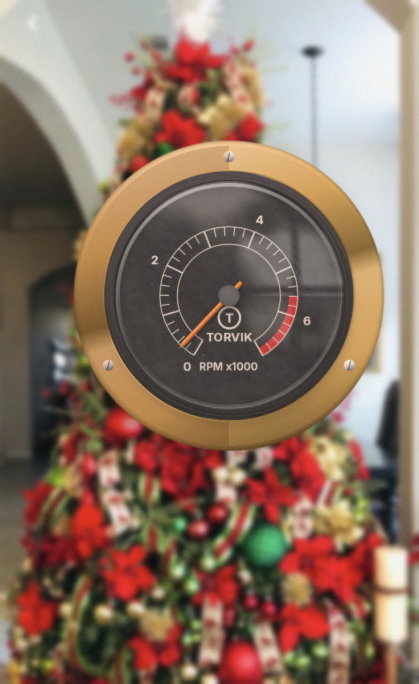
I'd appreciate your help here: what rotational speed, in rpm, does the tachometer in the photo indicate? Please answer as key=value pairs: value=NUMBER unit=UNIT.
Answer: value=300 unit=rpm
